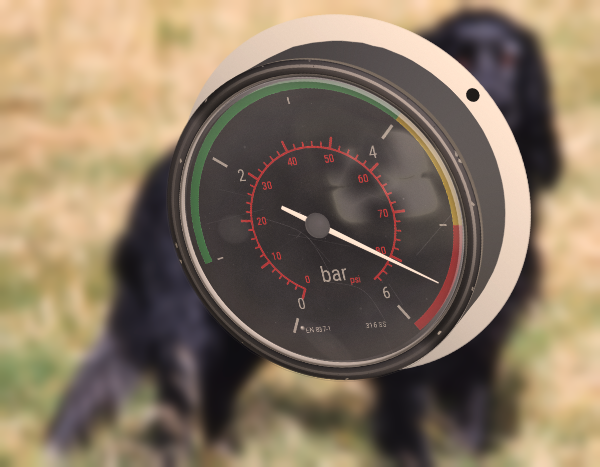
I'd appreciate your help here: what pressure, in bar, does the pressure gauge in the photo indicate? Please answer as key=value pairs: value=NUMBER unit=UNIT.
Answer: value=5.5 unit=bar
